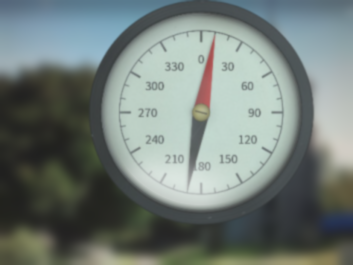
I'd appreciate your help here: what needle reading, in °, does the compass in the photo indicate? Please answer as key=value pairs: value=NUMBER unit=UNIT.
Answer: value=10 unit=°
